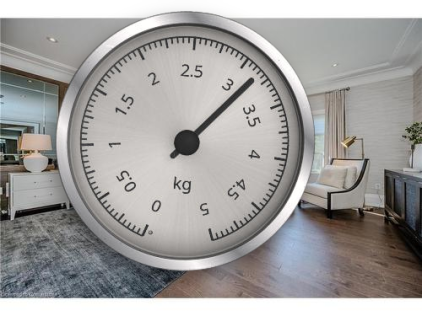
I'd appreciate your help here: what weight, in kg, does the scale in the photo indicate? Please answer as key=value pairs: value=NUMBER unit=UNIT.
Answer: value=3.15 unit=kg
